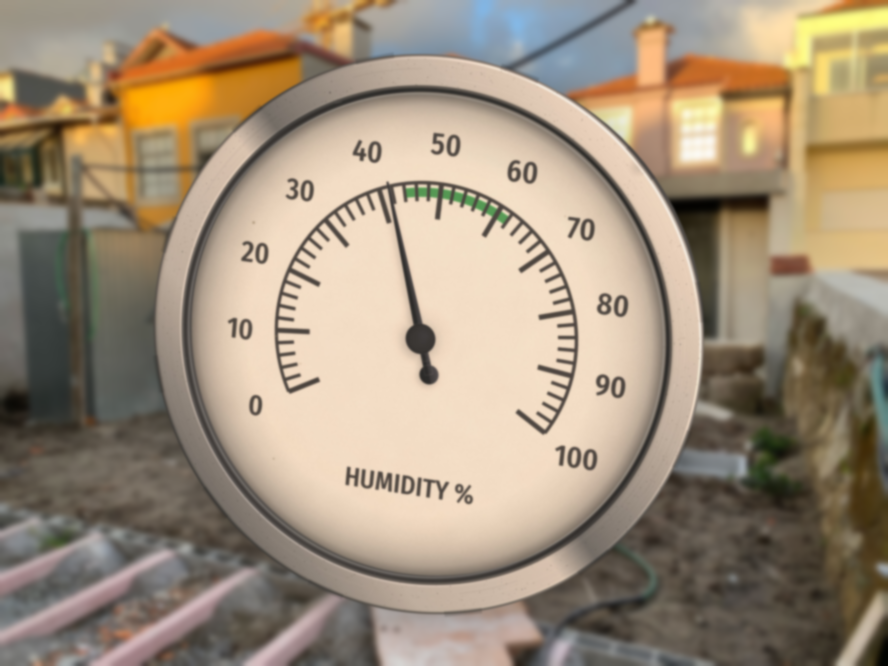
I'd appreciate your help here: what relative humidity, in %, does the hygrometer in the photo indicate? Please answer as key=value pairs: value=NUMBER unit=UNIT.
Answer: value=42 unit=%
